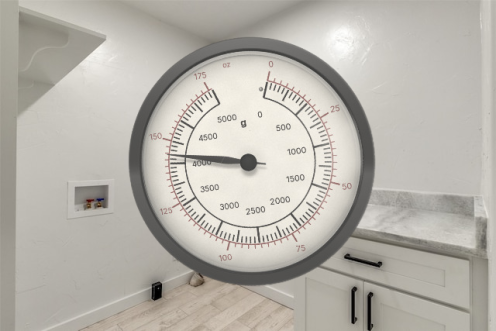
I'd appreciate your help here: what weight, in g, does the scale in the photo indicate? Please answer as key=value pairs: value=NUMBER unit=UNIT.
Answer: value=4100 unit=g
